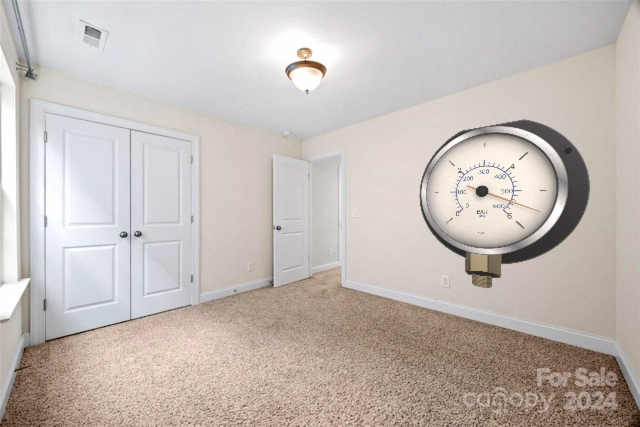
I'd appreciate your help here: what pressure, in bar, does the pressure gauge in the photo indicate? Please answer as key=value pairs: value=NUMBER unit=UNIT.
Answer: value=5.5 unit=bar
